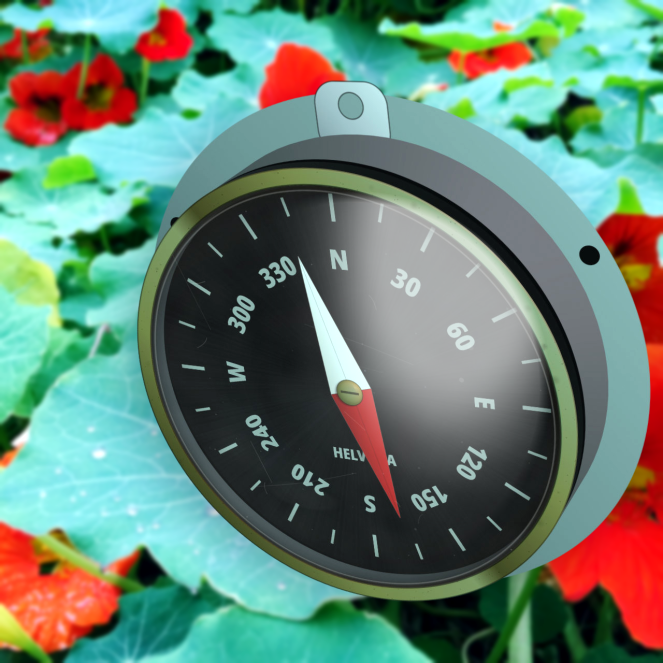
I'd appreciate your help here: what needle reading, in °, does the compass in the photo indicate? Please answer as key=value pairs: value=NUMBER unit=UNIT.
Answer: value=165 unit=°
